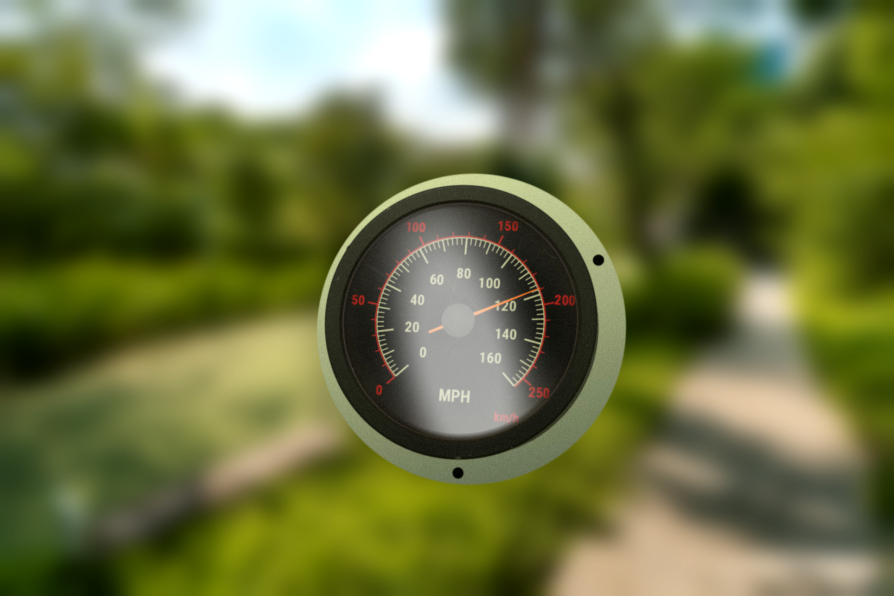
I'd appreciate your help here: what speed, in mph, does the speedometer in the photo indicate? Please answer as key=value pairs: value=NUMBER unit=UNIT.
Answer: value=118 unit=mph
